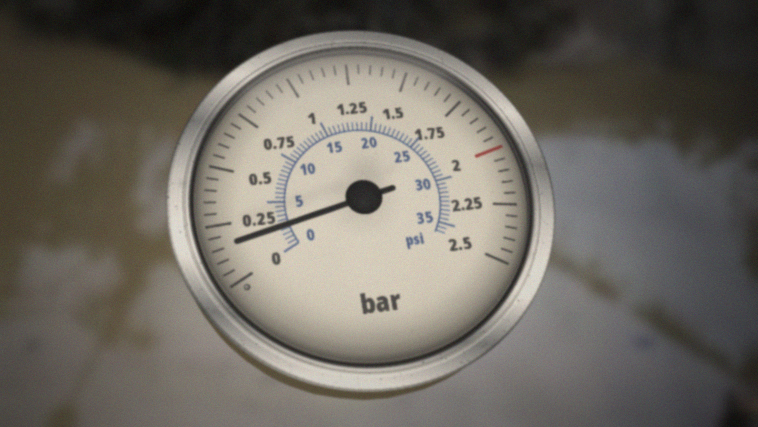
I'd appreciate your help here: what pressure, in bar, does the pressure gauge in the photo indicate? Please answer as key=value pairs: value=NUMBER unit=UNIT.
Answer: value=0.15 unit=bar
